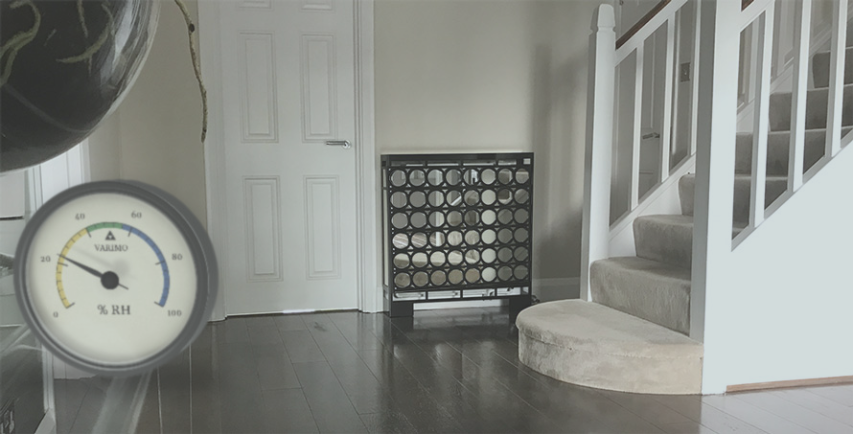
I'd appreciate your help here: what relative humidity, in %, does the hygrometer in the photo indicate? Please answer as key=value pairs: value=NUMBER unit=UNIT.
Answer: value=24 unit=%
